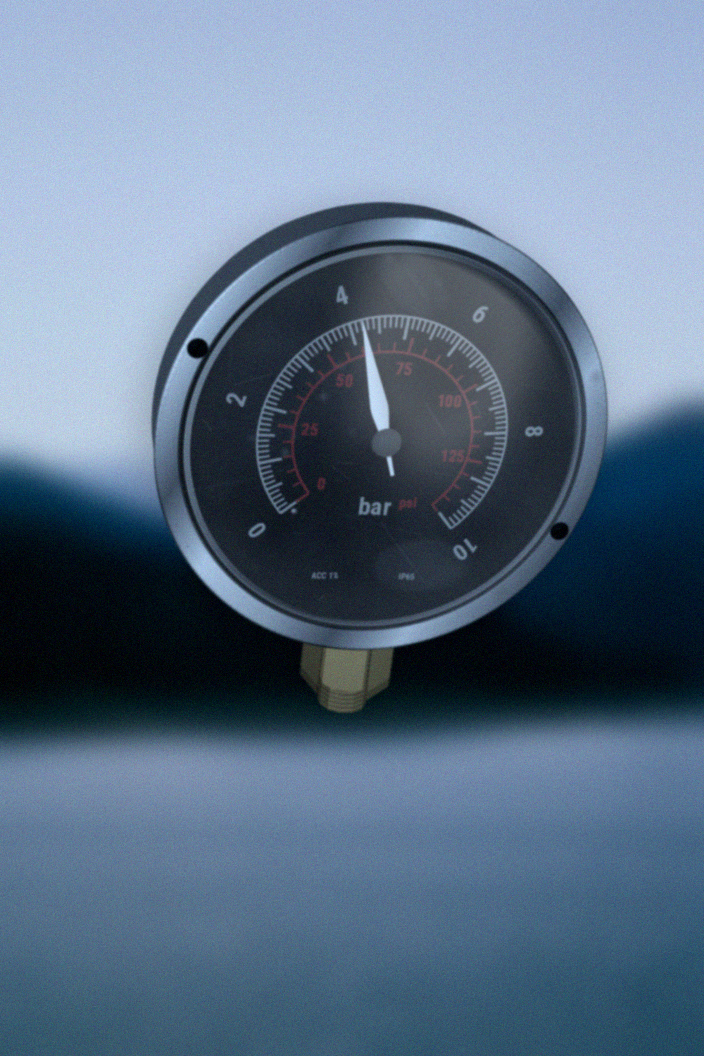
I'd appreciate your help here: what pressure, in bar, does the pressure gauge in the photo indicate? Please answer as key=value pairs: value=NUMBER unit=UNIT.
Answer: value=4.2 unit=bar
